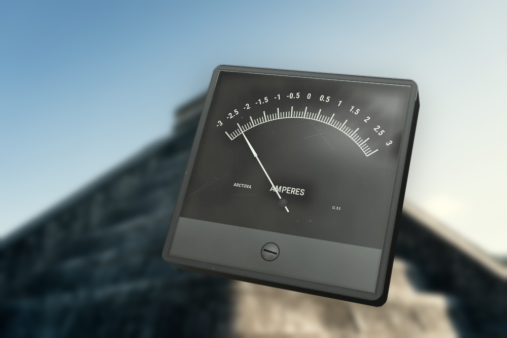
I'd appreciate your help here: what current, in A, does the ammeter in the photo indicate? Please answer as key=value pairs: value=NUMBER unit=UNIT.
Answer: value=-2.5 unit=A
